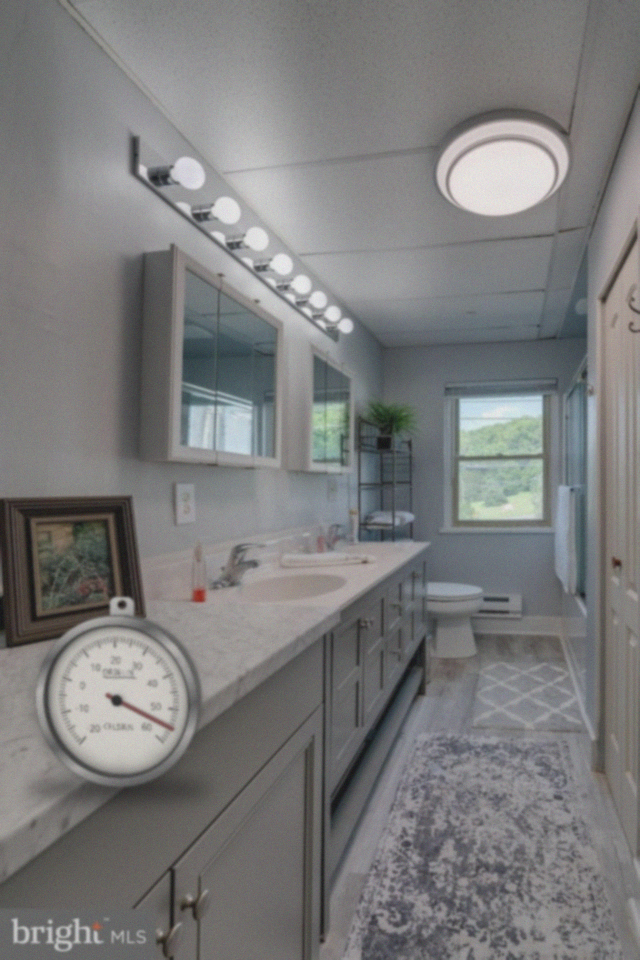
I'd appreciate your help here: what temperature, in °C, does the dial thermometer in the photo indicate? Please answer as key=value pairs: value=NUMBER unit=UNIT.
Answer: value=55 unit=°C
